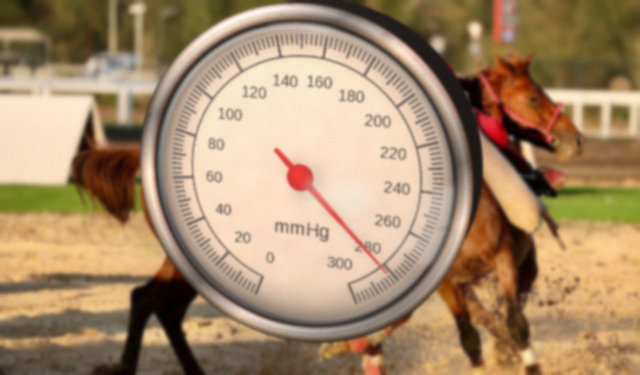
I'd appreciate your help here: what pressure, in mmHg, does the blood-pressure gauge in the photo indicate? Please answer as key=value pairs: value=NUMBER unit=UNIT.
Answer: value=280 unit=mmHg
